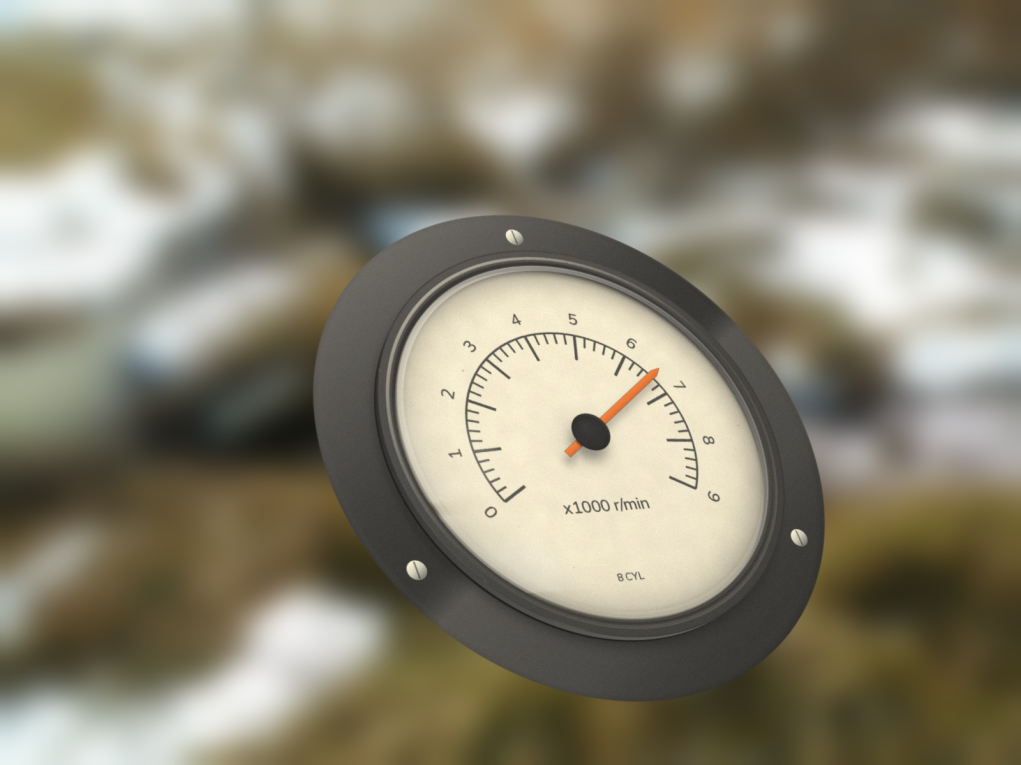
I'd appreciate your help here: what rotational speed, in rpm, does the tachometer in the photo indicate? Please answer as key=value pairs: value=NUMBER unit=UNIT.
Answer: value=6600 unit=rpm
